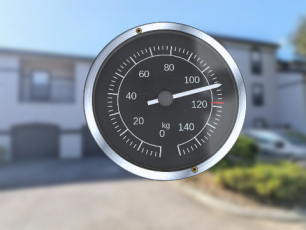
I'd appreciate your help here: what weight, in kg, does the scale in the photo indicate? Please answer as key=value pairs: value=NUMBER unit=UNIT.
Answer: value=110 unit=kg
